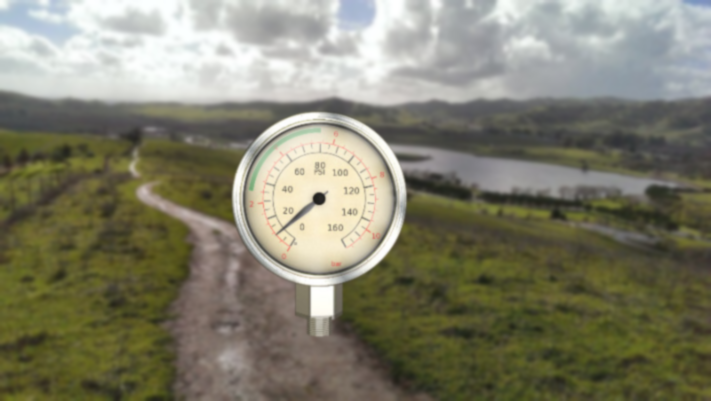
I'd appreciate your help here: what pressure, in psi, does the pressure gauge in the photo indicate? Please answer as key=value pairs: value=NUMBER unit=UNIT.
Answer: value=10 unit=psi
